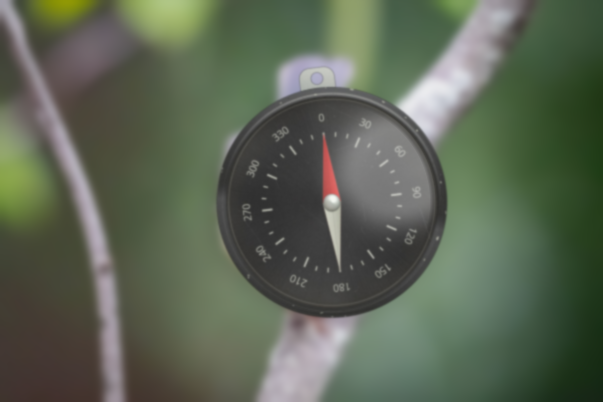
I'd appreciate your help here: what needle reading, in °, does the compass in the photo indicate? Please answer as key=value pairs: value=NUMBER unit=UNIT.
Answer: value=0 unit=°
